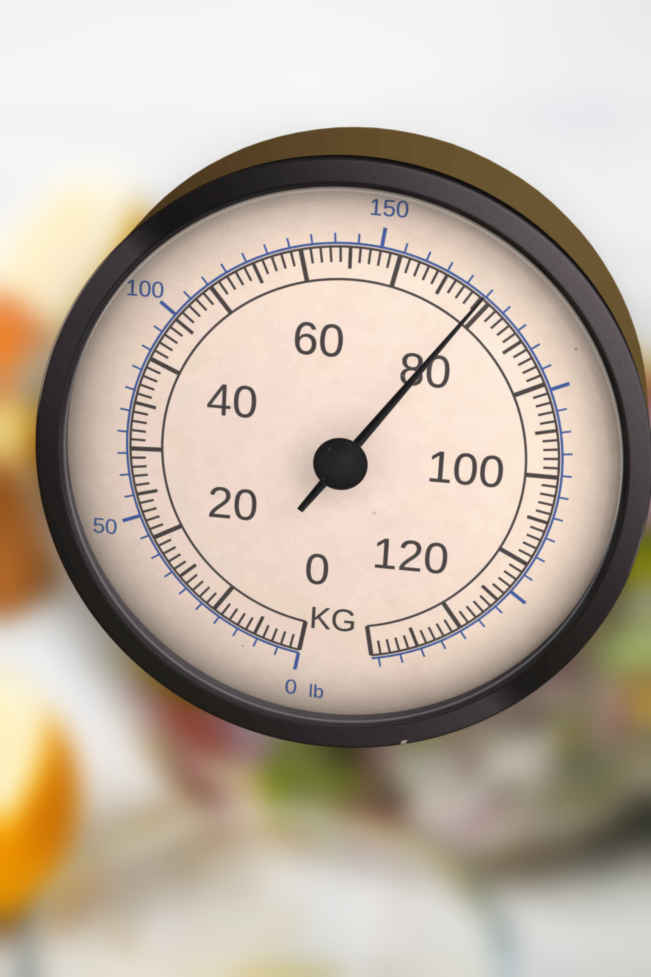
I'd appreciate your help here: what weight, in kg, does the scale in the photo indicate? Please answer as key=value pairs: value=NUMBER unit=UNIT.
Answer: value=79 unit=kg
